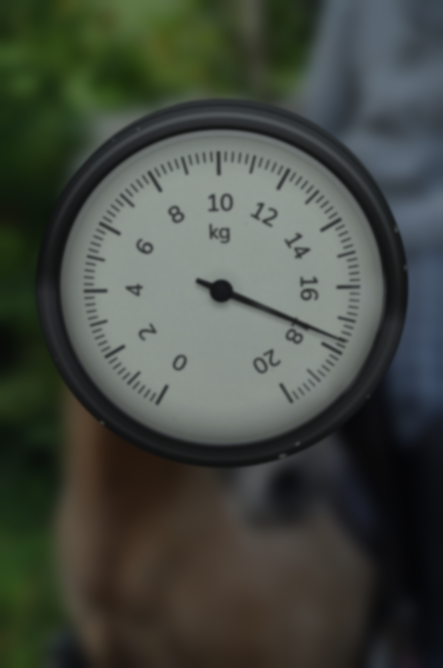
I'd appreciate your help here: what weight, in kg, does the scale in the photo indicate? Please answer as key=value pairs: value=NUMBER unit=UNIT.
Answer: value=17.6 unit=kg
